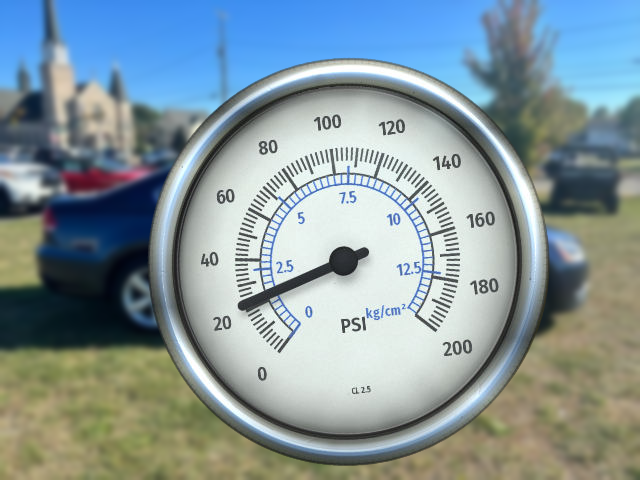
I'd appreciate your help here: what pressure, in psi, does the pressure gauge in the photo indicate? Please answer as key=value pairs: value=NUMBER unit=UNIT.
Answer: value=22 unit=psi
